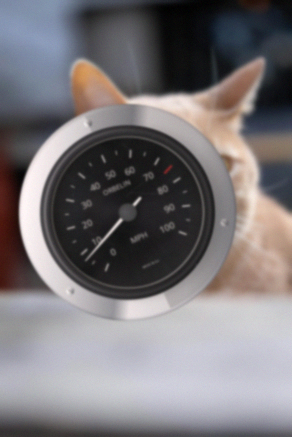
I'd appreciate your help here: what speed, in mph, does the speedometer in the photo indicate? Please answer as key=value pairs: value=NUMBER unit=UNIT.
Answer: value=7.5 unit=mph
